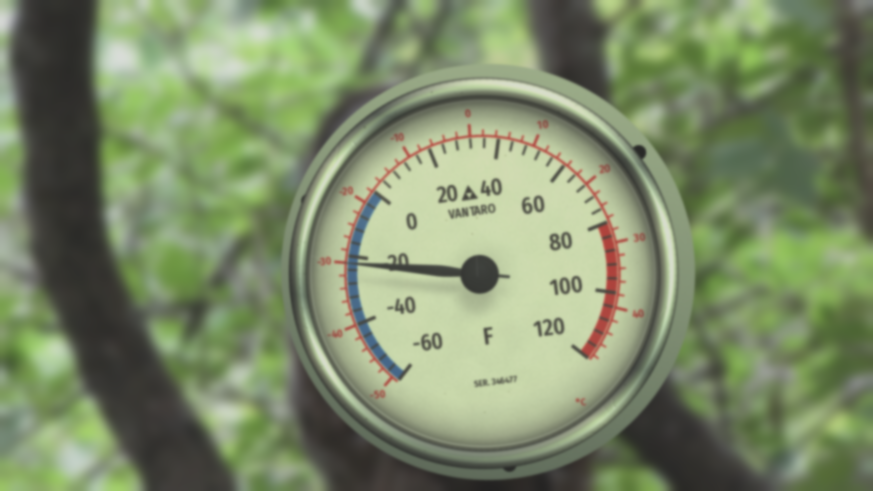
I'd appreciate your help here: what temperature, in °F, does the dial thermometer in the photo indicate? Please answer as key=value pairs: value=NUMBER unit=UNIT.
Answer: value=-22 unit=°F
